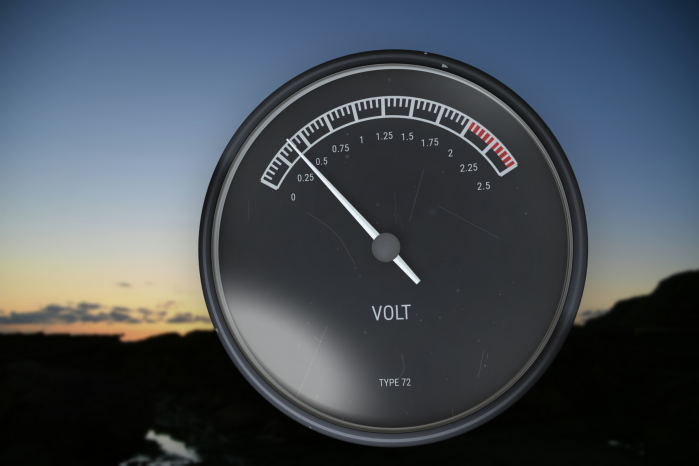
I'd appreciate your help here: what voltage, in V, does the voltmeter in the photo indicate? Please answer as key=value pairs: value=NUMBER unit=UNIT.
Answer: value=0.4 unit=V
